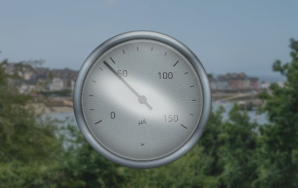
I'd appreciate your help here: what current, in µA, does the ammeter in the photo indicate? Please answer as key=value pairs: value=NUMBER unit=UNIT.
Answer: value=45 unit=µA
